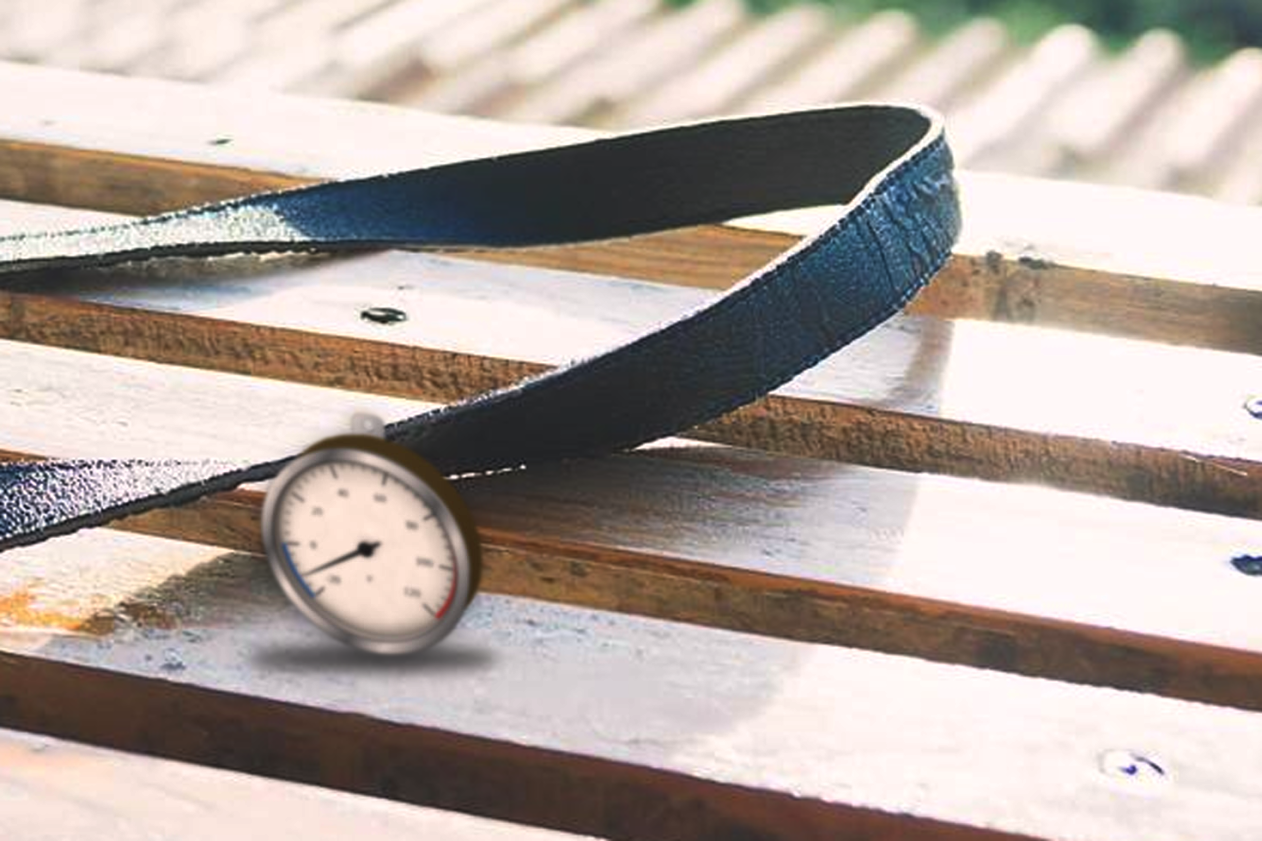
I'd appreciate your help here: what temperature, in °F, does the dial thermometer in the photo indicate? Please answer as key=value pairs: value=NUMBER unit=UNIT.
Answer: value=-12 unit=°F
